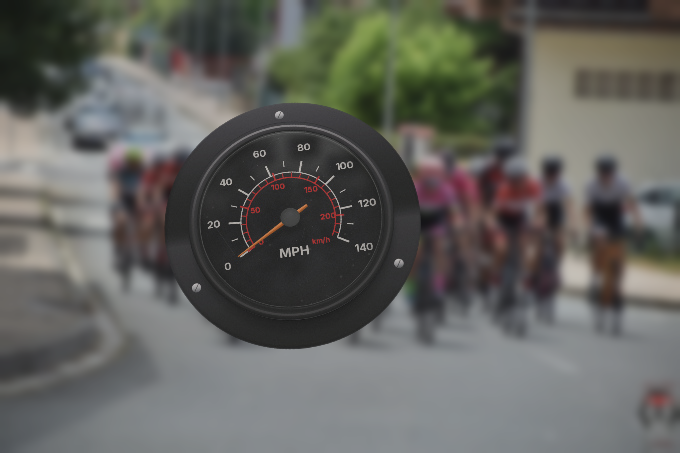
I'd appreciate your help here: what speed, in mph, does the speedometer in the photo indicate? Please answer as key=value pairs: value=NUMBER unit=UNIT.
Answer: value=0 unit=mph
